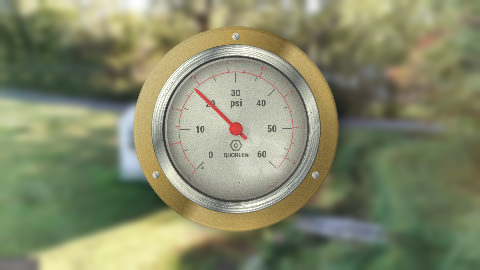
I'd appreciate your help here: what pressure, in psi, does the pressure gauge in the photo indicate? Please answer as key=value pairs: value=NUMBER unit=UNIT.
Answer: value=20 unit=psi
